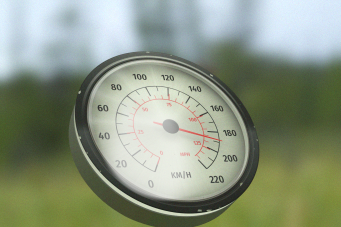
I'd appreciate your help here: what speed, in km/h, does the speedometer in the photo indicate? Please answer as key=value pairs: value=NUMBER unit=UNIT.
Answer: value=190 unit=km/h
